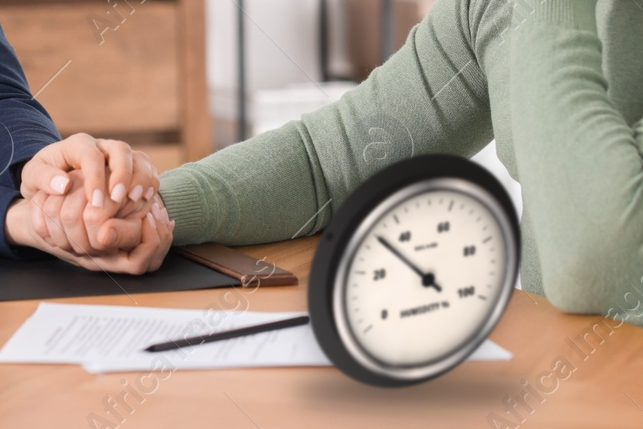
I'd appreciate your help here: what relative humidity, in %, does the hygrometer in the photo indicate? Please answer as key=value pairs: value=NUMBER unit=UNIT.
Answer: value=32 unit=%
